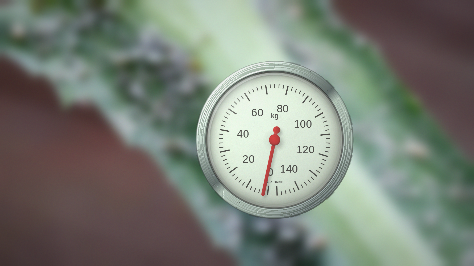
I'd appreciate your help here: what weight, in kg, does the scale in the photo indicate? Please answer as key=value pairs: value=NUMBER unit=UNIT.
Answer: value=2 unit=kg
